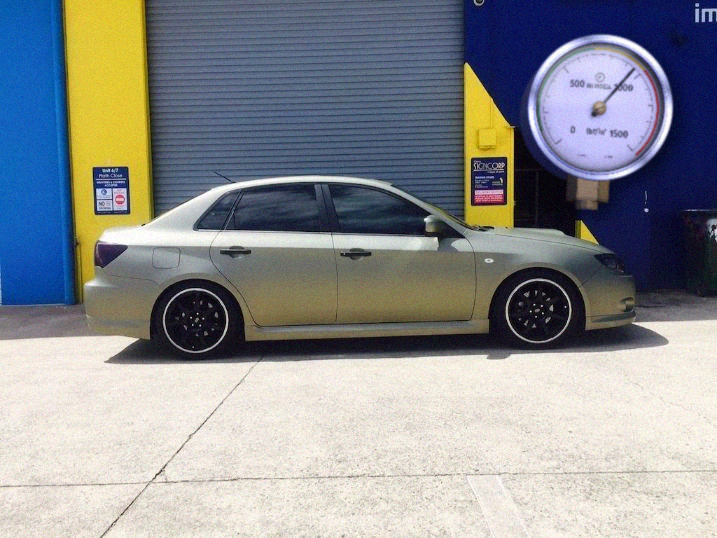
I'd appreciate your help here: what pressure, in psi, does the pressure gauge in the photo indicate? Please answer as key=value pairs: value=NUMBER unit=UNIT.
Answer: value=950 unit=psi
